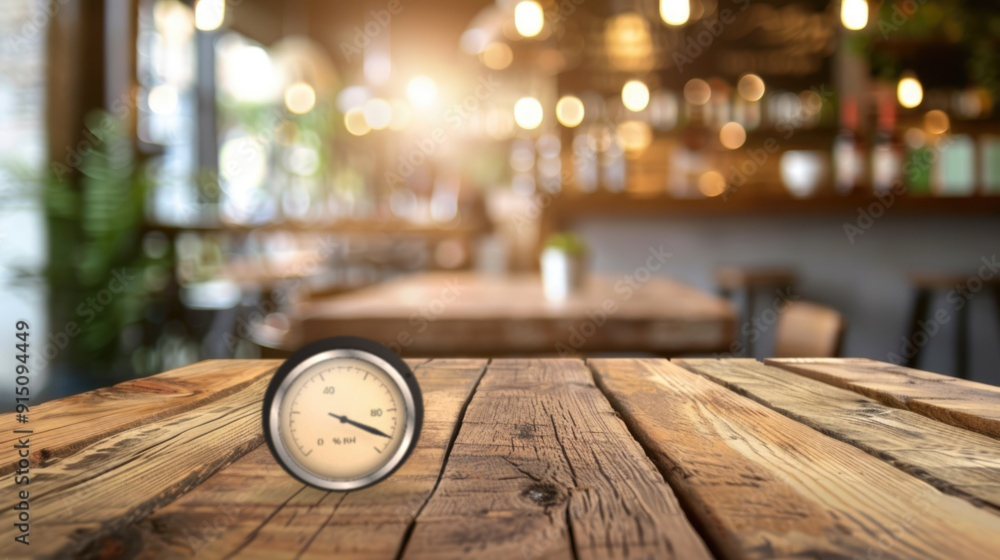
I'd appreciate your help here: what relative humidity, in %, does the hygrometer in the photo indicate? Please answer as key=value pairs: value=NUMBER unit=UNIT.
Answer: value=92 unit=%
